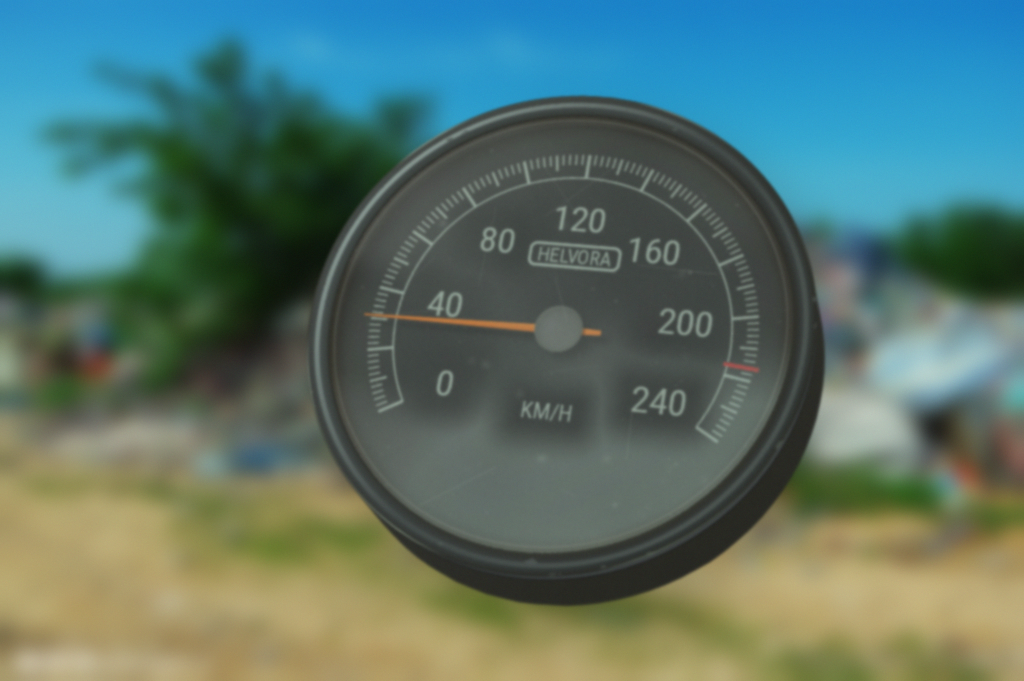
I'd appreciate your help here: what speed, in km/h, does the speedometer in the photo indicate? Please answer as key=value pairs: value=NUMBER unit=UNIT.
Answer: value=30 unit=km/h
